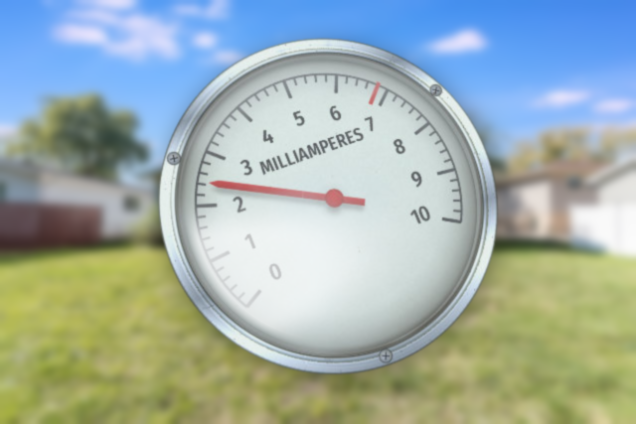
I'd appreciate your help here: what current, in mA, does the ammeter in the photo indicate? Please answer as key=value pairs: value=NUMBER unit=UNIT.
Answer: value=2.4 unit=mA
